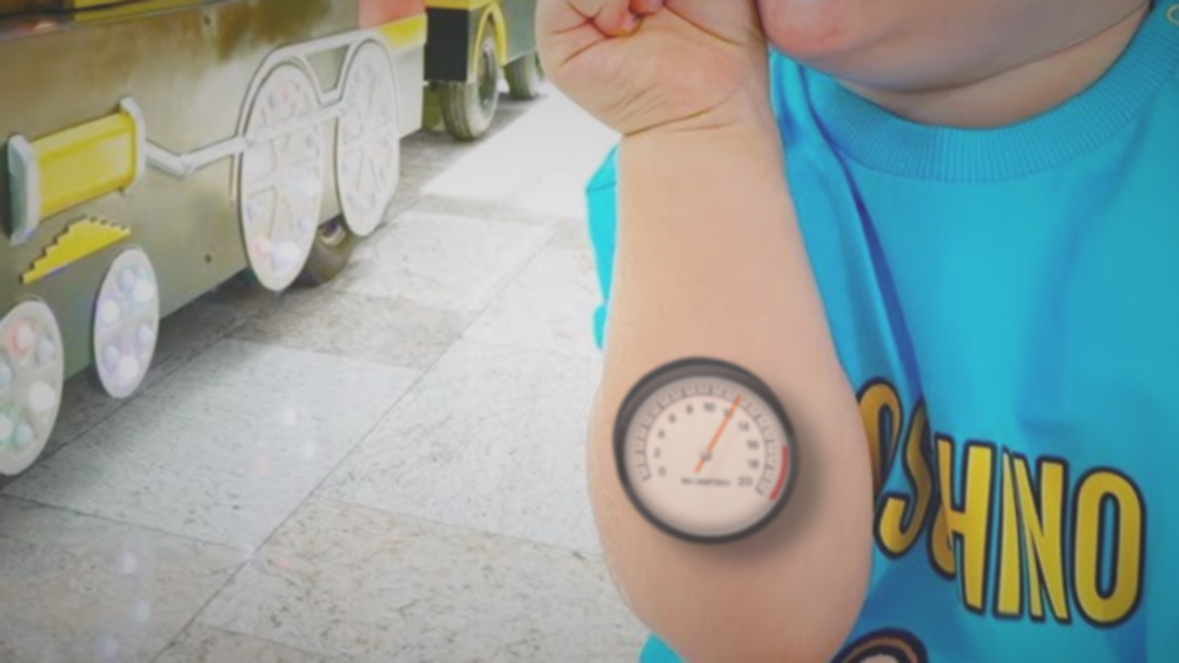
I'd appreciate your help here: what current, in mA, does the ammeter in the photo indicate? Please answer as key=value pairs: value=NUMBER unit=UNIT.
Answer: value=12 unit=mA
